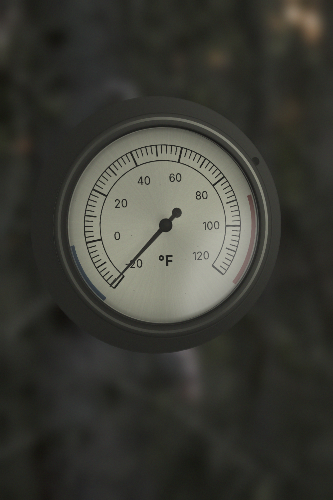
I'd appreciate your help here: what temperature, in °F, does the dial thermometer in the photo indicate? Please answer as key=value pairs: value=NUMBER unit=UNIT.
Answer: value=-18 unit=°F
